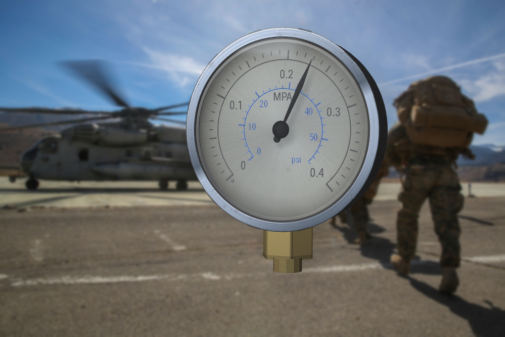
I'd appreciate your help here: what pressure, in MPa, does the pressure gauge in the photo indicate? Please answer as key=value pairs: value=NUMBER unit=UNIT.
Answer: value=0.23 unit=MPa
